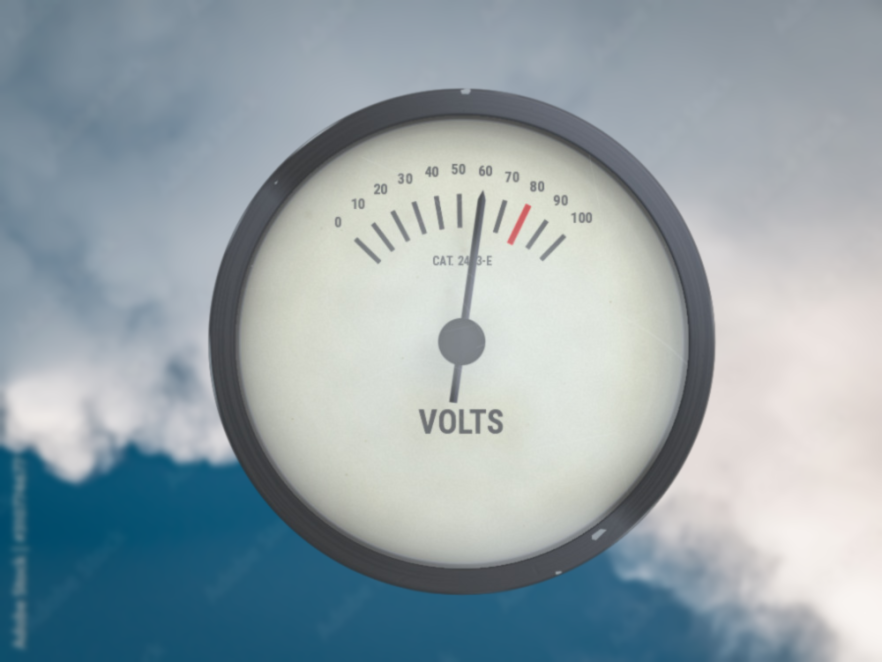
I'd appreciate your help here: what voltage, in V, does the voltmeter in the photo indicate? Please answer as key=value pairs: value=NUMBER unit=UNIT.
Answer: value=60 unit=V
